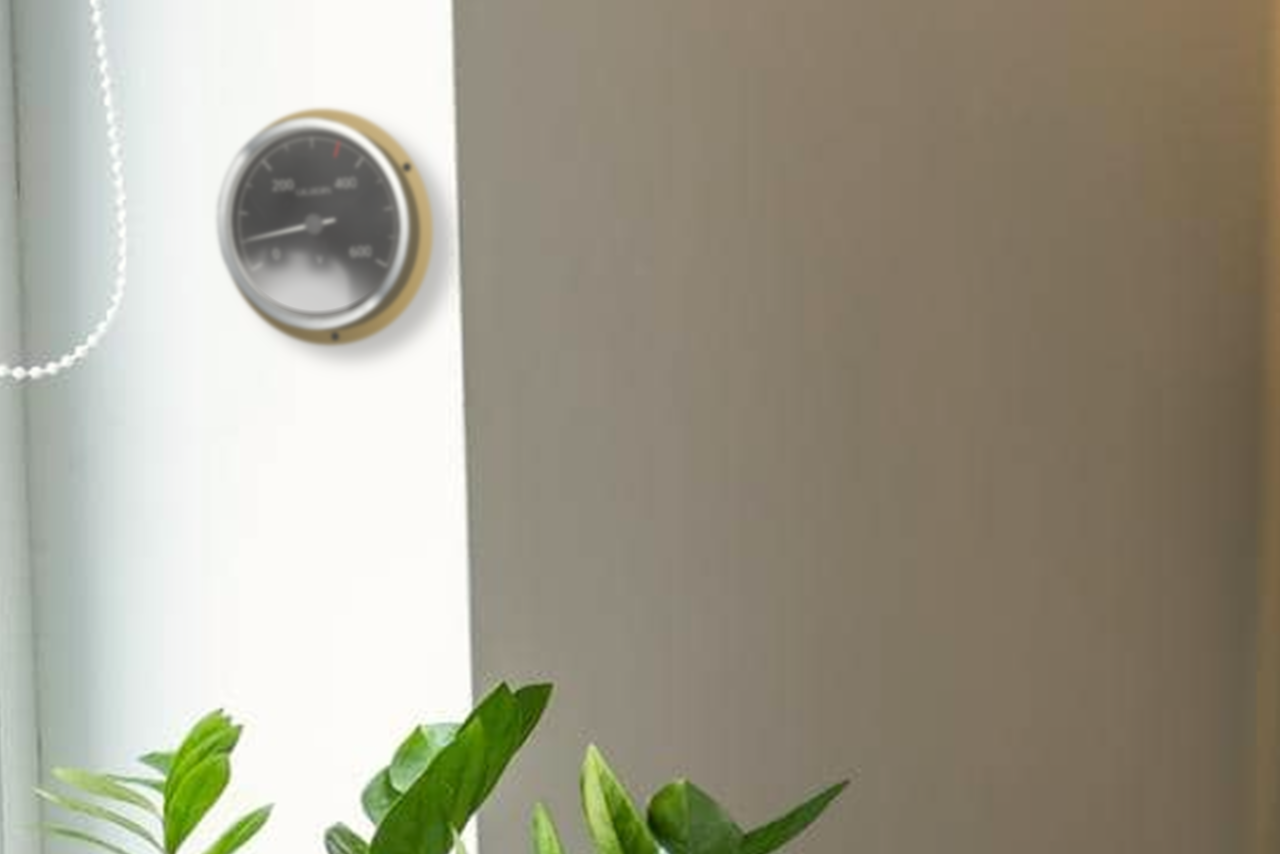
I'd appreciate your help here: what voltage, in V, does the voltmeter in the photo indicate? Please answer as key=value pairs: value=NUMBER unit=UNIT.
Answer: value=50 unit=V
